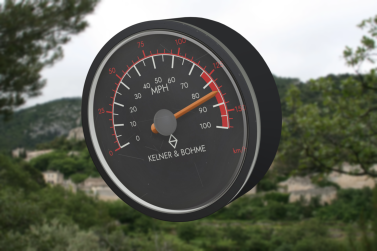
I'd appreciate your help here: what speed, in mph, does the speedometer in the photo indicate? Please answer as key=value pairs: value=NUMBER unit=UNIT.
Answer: value=85 unit=mph
